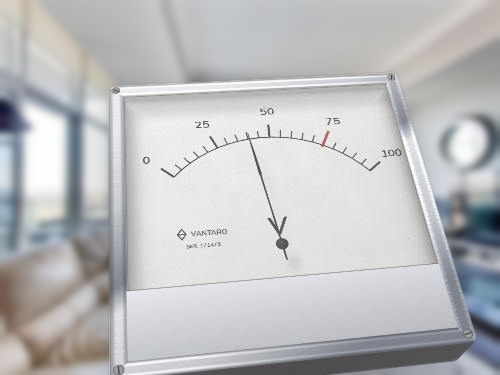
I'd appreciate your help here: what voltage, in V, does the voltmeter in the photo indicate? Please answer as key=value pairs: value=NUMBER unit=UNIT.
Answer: value=40 unit=V
